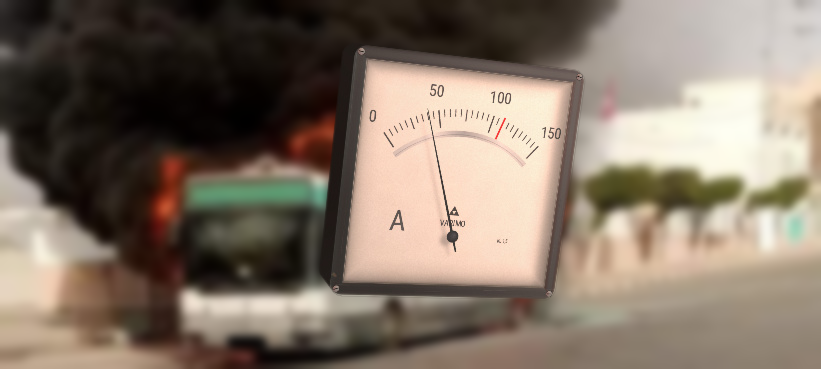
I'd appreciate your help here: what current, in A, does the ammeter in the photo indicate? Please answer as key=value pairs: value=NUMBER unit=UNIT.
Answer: value=40 unit=A
